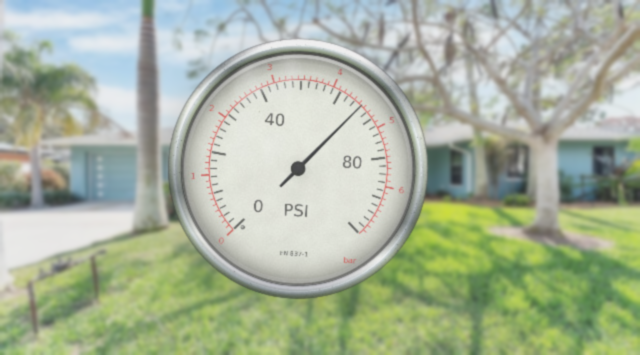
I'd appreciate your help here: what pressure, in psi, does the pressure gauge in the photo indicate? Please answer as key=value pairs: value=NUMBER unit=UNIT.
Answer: value=66 unit=psi
